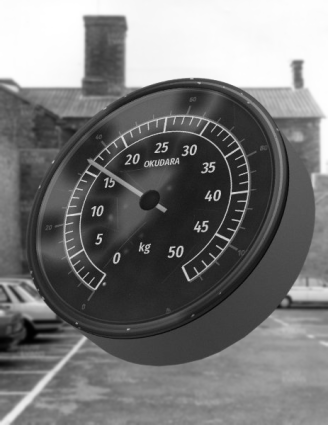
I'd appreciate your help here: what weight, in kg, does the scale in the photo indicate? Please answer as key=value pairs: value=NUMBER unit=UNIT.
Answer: value=16 unit=kg
